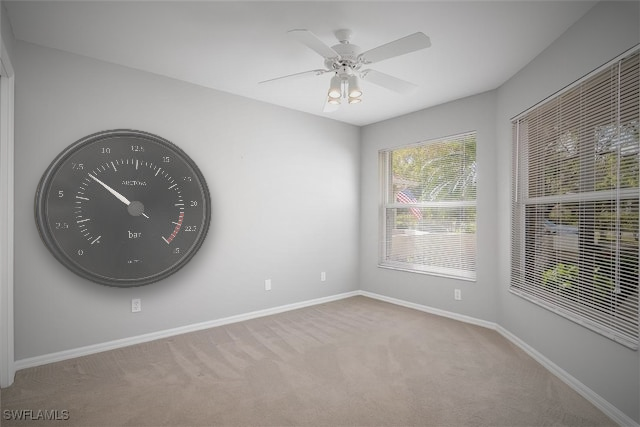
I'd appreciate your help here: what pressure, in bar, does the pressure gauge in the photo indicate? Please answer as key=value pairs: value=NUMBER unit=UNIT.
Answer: value=7.5 unit=bar
